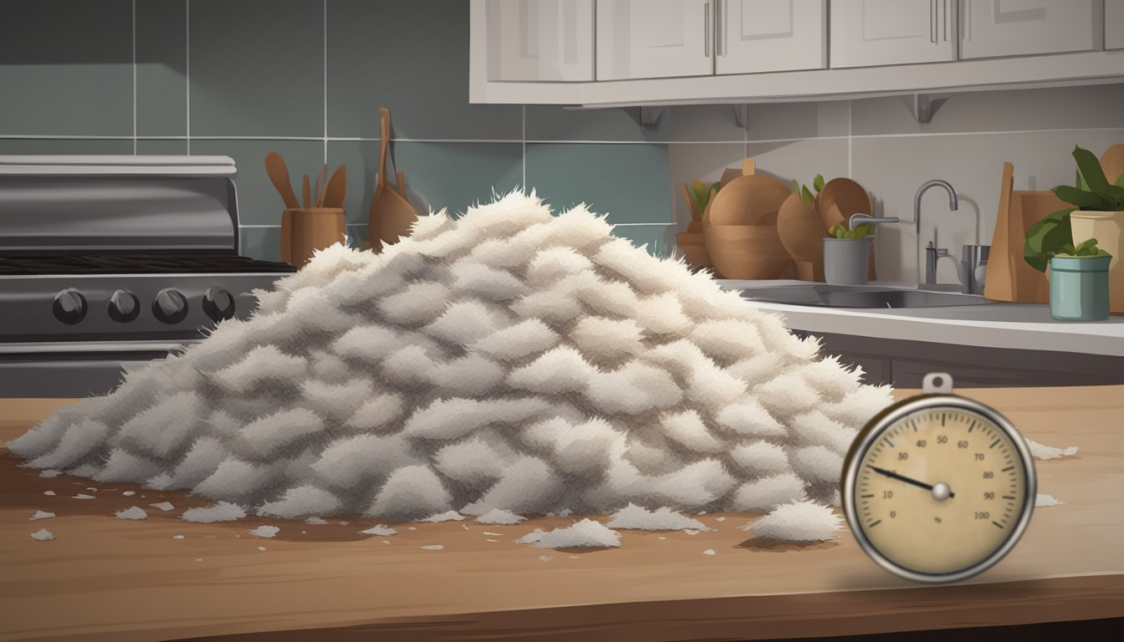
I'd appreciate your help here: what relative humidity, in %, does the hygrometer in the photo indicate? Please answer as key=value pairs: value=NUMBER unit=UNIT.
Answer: value=20 unit=%
